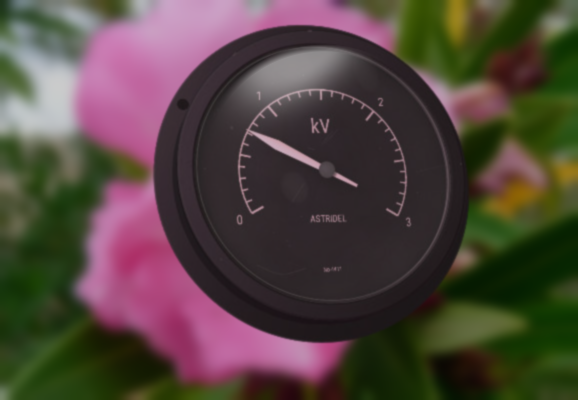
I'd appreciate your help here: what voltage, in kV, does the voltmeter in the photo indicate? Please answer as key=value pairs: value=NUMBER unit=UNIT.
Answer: value=0.7 unit=kV
